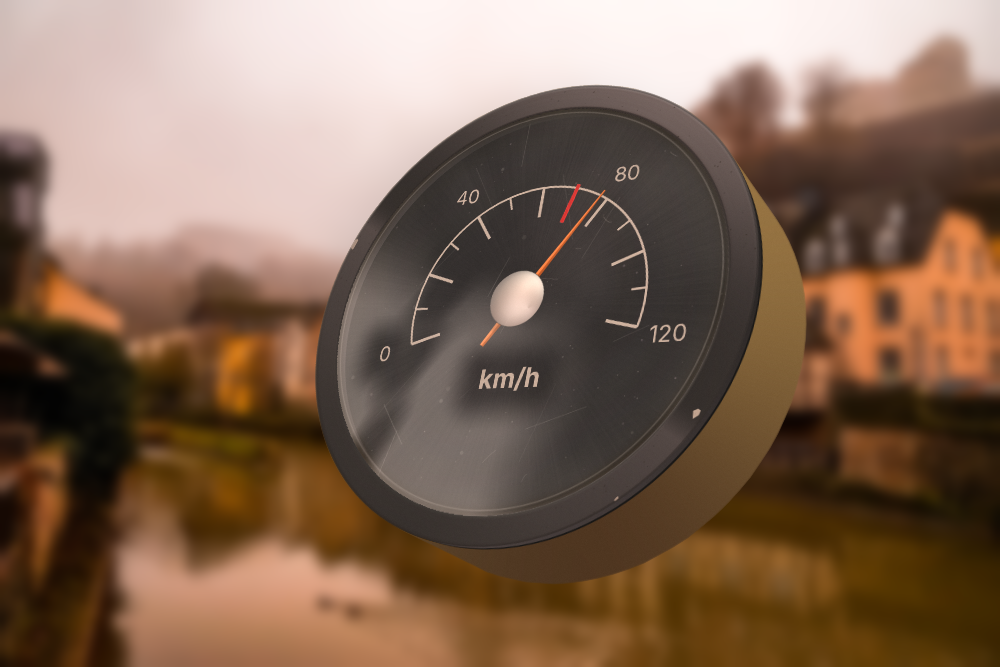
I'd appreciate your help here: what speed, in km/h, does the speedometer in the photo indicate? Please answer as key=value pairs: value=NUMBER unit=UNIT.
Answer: value=80 unit=km/h
